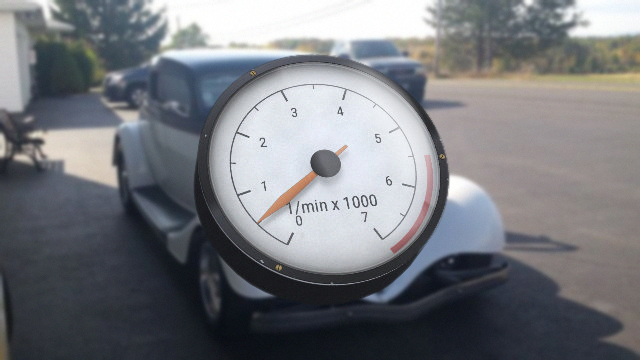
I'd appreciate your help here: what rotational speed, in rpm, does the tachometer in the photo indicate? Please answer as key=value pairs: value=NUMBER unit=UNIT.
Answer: value=500 unit=rpm
